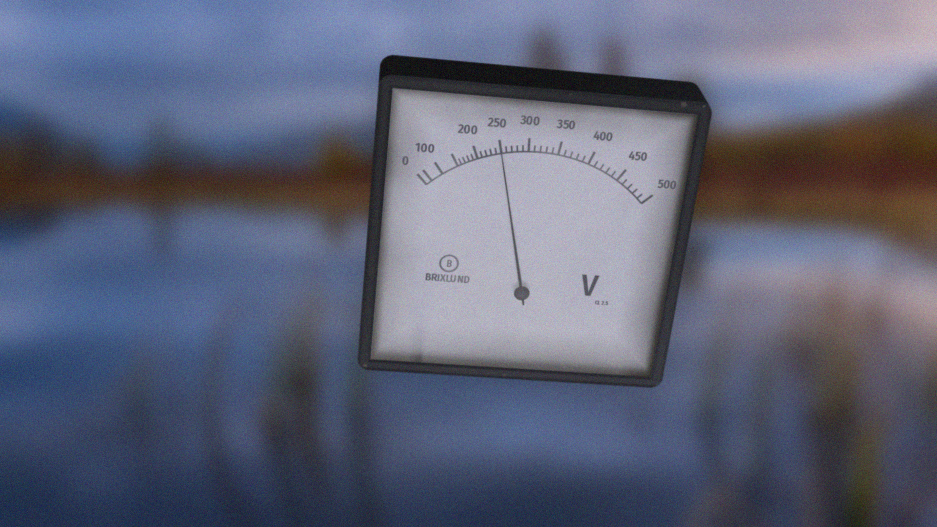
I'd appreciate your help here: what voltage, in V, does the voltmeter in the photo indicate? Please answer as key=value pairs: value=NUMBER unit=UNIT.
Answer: value=250 unit=V
